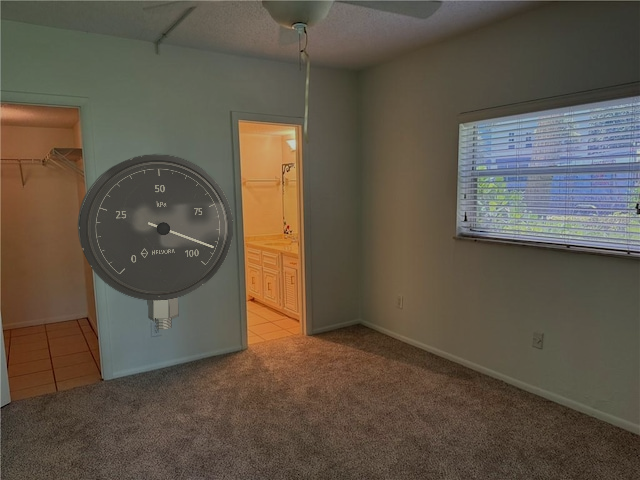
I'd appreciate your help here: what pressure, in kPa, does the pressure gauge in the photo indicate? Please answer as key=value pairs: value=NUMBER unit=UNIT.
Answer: value=92.5 unit=kPa
